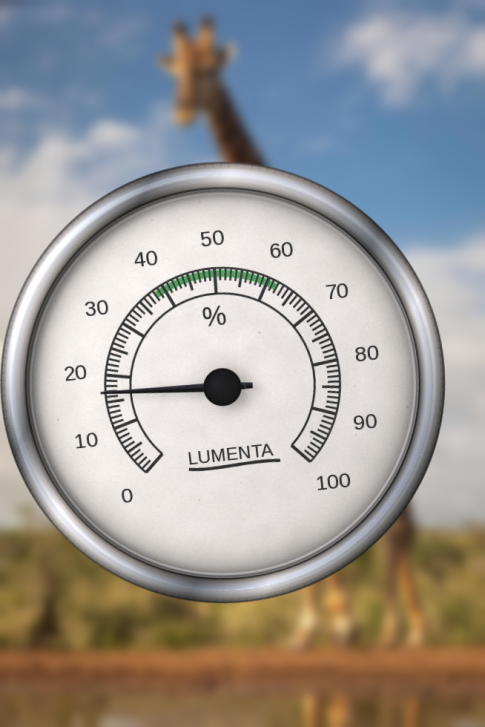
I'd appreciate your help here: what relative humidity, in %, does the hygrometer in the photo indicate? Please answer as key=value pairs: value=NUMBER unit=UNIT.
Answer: value=17 unit=%
